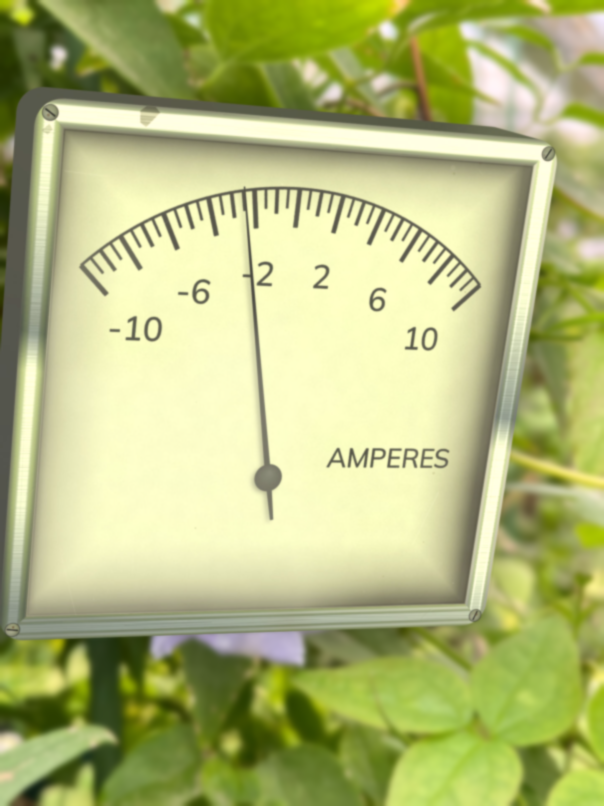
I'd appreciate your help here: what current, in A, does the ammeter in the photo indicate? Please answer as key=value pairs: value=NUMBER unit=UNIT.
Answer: value=-2.5 unit=A
